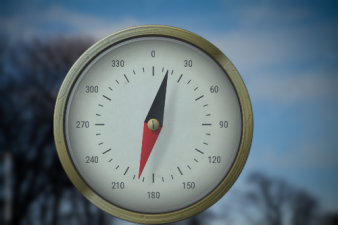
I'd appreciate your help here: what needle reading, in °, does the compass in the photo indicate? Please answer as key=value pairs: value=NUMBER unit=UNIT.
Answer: value=195 unit=°
